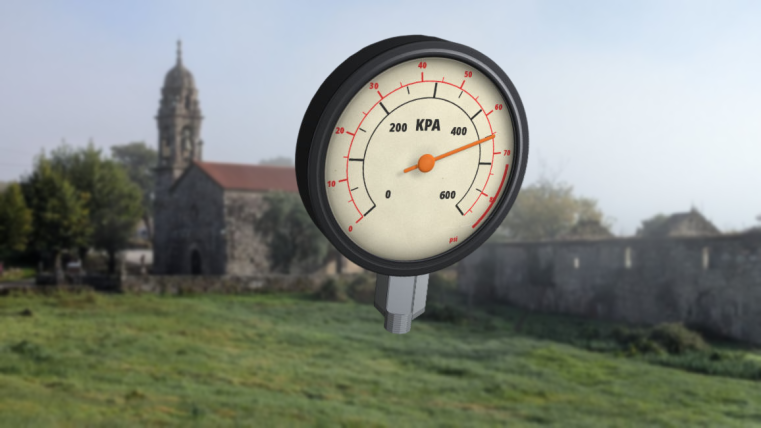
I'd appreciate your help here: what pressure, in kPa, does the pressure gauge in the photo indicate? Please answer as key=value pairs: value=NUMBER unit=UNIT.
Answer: value=450 unit=kPa
